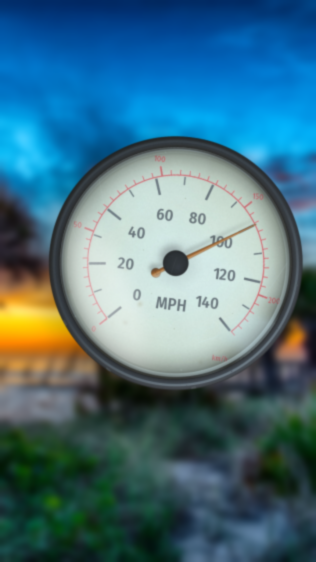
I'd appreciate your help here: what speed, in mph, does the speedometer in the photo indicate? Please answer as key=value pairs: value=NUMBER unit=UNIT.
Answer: value=100 unit=mph
